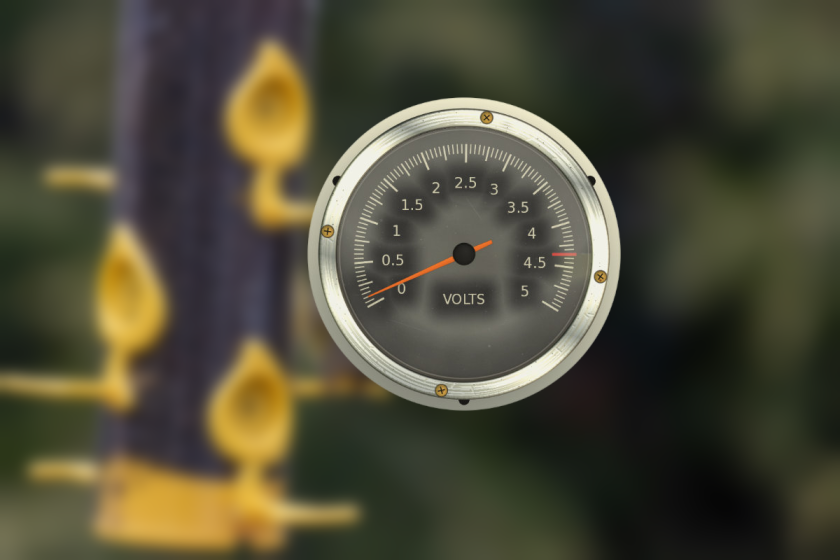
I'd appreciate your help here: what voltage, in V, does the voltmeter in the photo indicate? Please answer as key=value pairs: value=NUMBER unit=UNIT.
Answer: value=0.1 unit=V
